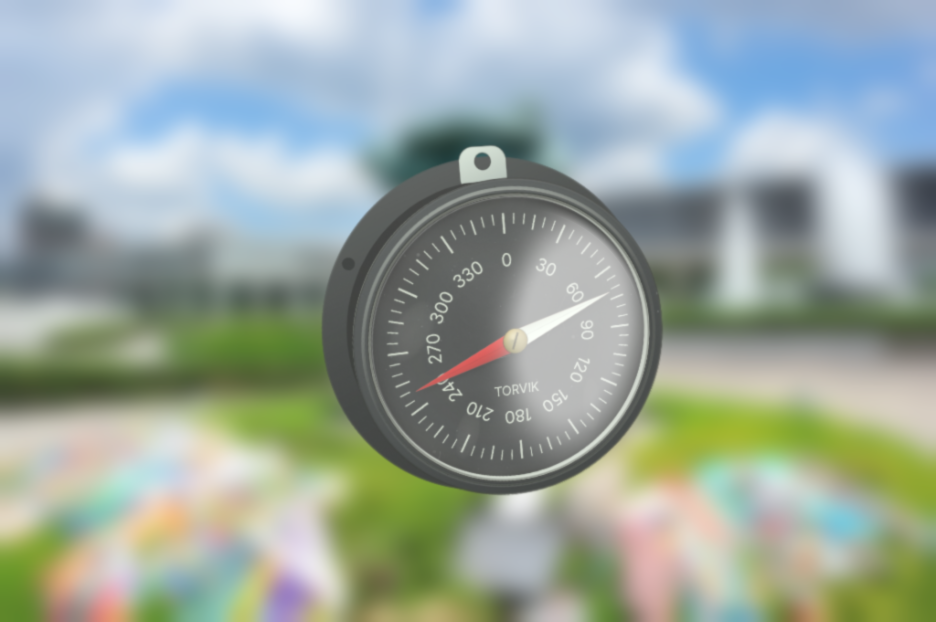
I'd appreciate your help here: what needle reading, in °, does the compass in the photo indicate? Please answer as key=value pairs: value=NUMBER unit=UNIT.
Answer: value=250 unit=°
